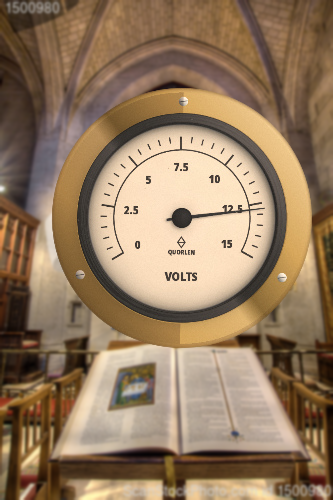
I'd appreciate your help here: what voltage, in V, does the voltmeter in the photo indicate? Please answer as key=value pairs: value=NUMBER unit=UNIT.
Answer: value=12.75 unit=V
